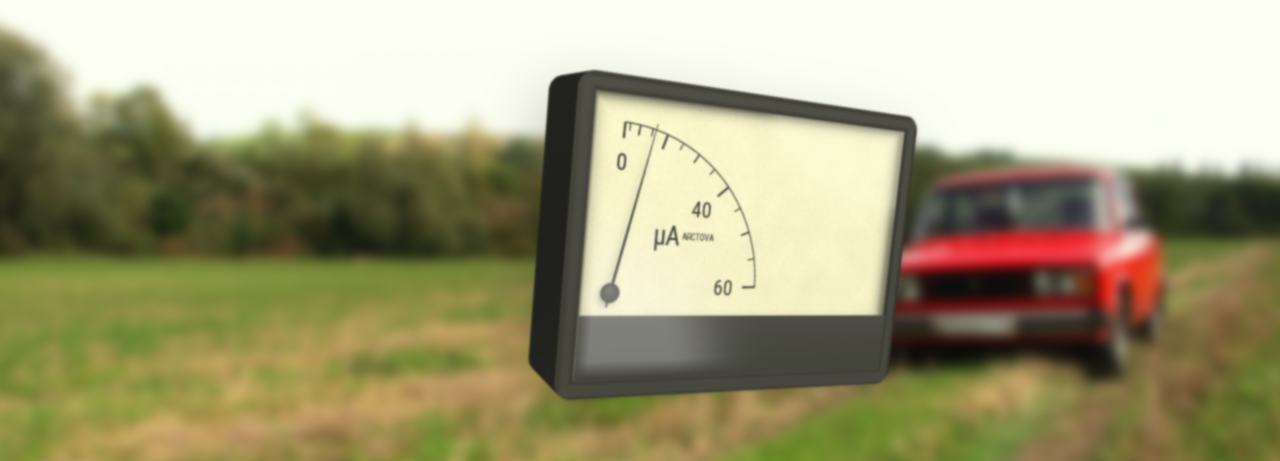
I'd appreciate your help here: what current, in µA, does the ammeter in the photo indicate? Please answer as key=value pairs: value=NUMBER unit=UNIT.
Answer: value=15 unit=µA
